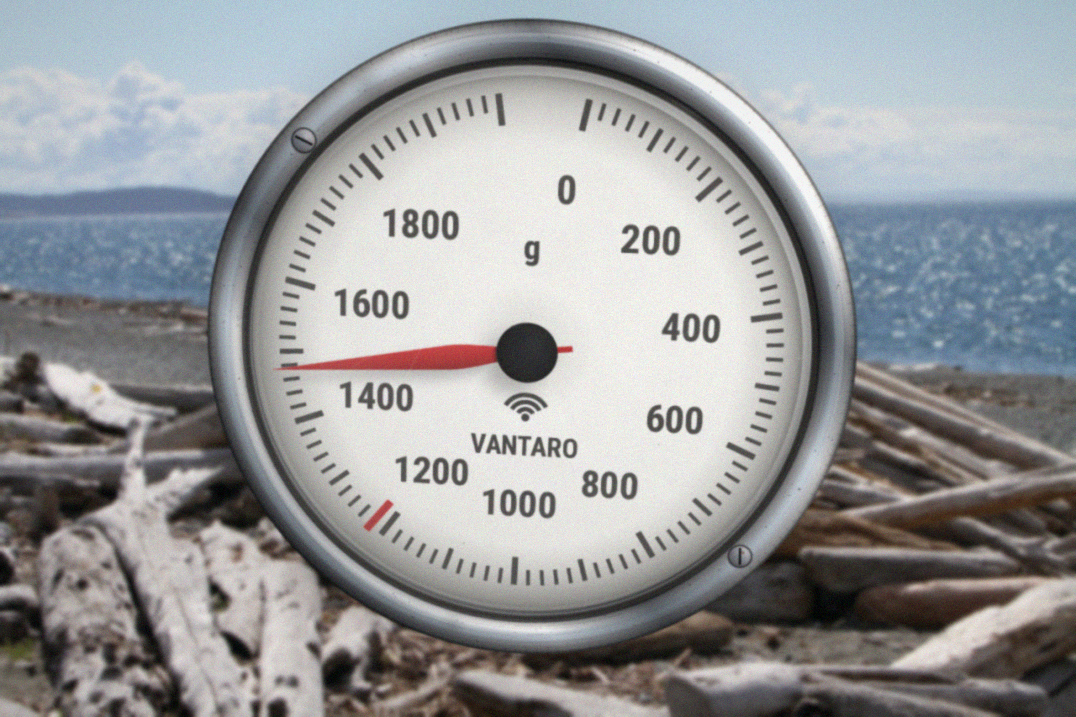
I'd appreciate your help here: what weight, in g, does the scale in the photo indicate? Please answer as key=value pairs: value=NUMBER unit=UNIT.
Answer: value=1480 unit=g
